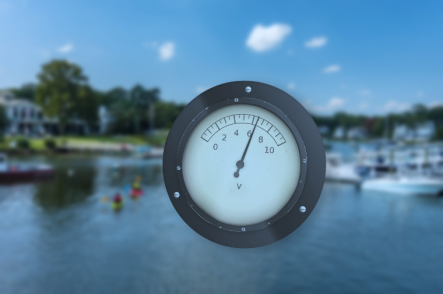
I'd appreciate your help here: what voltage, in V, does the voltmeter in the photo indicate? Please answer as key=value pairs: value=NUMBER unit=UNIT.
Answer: value=6.5 unit=V
